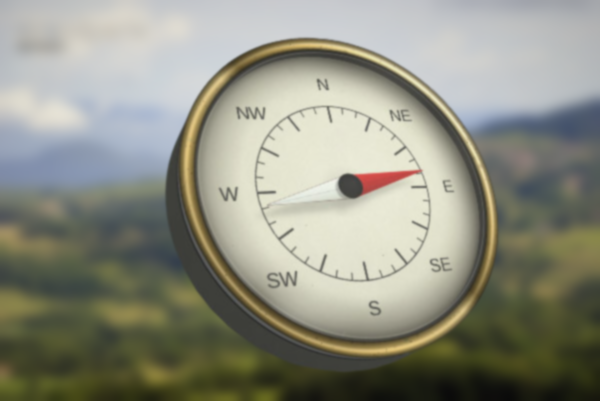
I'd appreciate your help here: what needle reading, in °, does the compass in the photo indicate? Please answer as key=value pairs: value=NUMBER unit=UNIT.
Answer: value=80 unit=°
